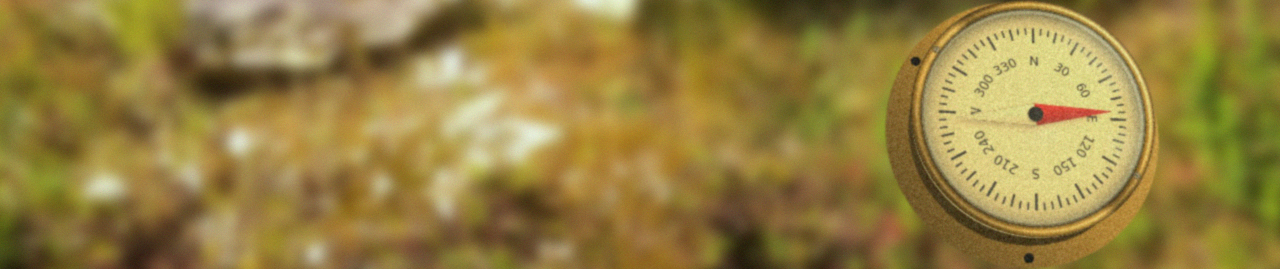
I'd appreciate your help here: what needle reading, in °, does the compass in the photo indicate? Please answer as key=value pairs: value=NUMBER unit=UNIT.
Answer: value=85 unit=°
